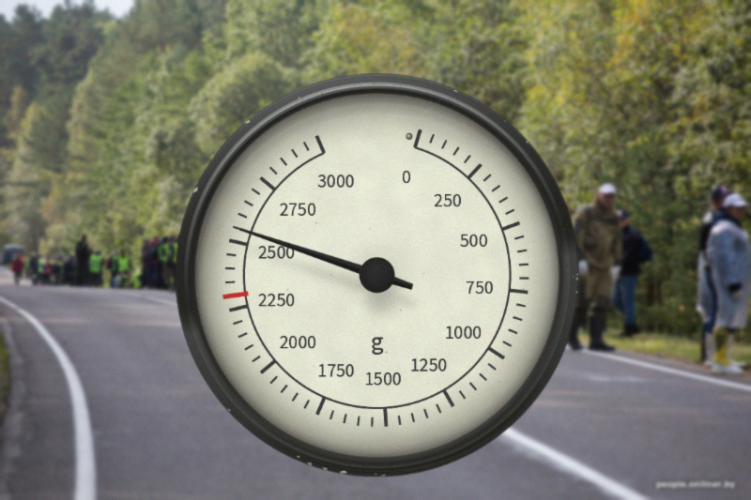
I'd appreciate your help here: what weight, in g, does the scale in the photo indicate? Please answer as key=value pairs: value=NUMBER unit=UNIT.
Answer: value=2550 unit=g
